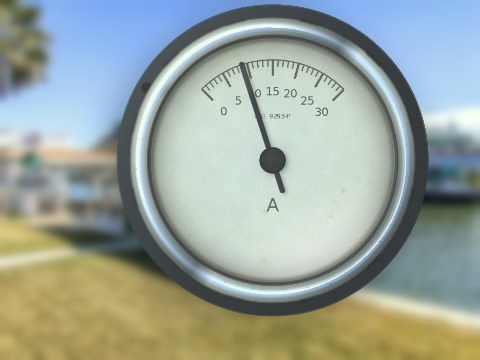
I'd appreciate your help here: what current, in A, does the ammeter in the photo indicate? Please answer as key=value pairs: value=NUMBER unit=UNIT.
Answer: value=9 unit=A
